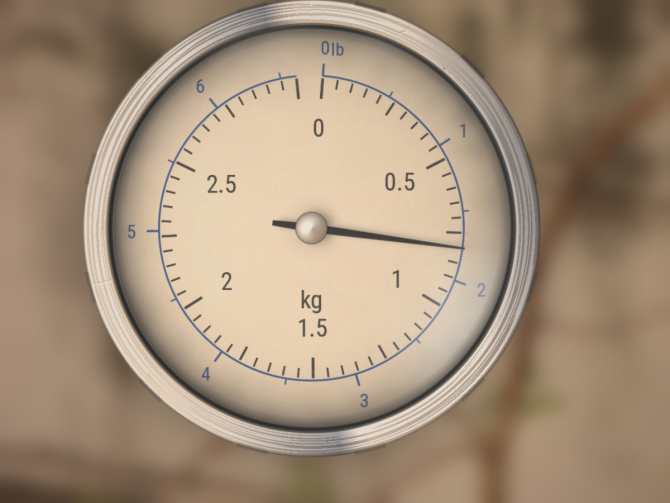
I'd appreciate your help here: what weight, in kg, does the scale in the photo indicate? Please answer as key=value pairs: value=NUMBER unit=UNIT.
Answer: value=0.8 unit=kg
